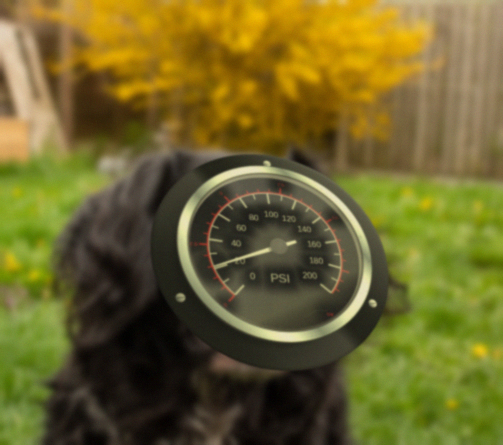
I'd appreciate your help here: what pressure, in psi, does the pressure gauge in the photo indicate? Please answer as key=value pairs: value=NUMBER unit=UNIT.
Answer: value=20 unit=psi
